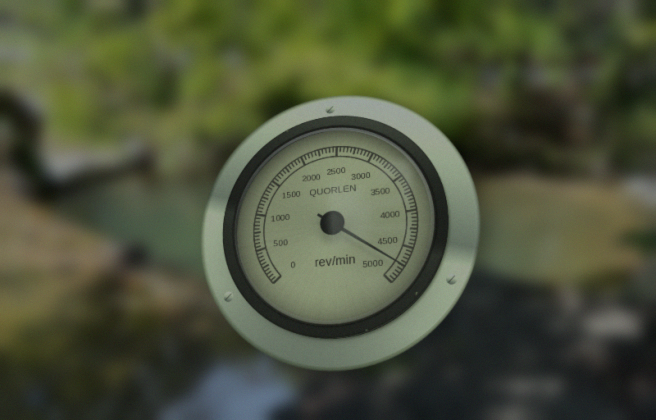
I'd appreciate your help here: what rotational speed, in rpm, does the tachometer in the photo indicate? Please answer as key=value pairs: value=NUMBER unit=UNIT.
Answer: value=4750 unit=rpm
